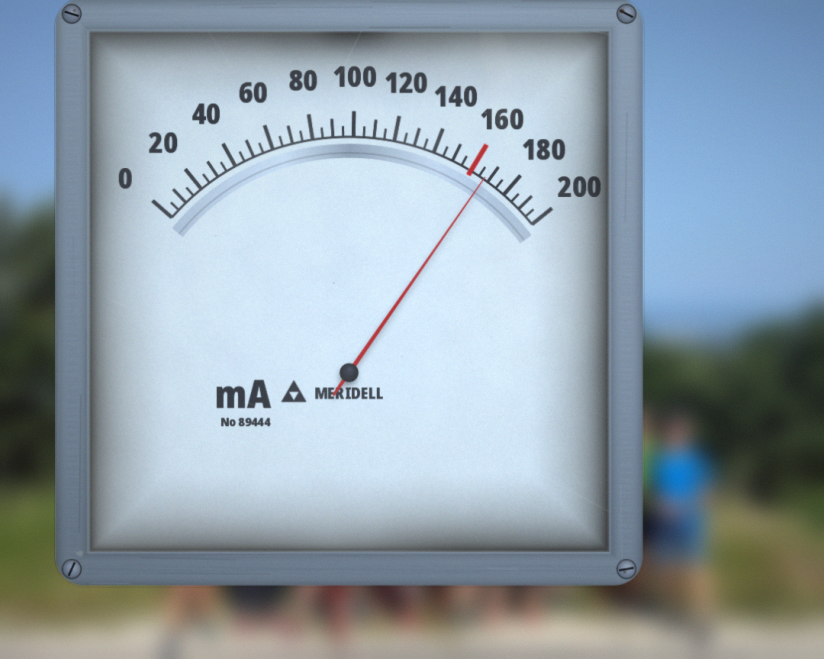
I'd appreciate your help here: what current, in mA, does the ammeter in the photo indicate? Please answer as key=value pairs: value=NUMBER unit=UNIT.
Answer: value=167.5 unit=mA
